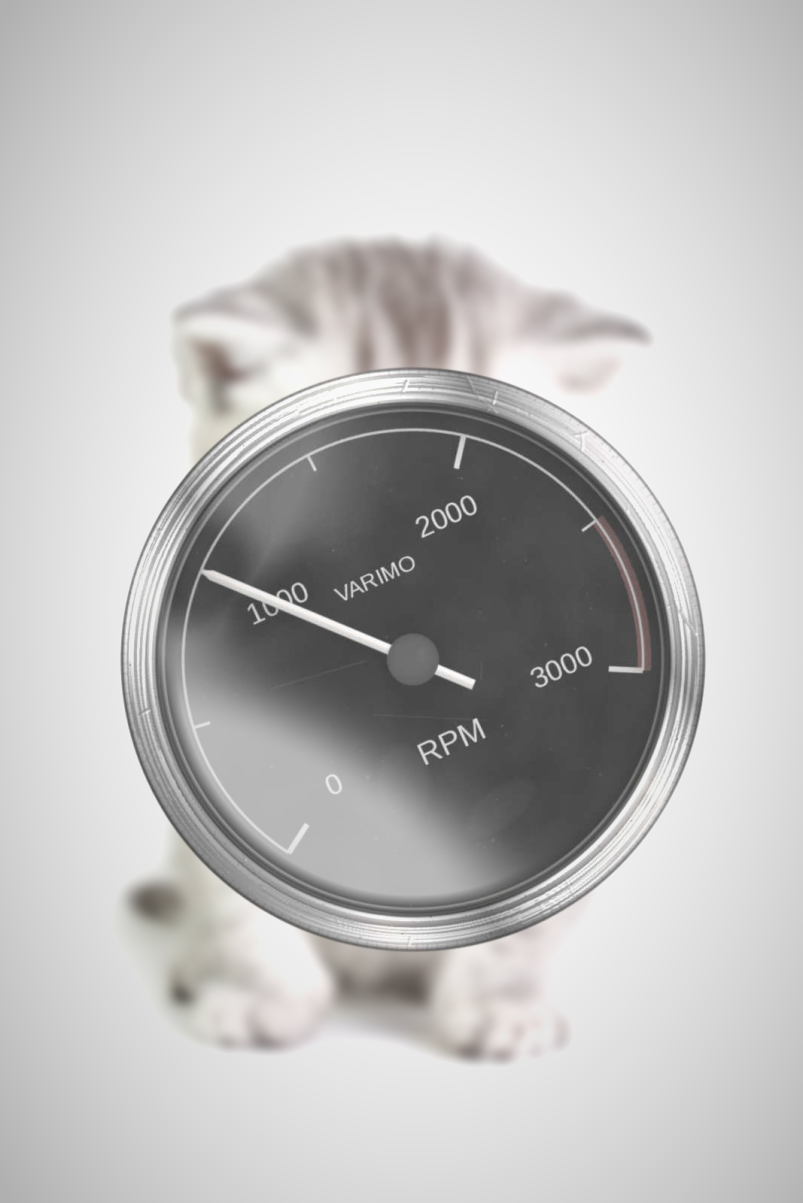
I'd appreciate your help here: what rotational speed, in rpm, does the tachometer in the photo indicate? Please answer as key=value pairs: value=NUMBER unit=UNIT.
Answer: value=1000 unit=rpm
